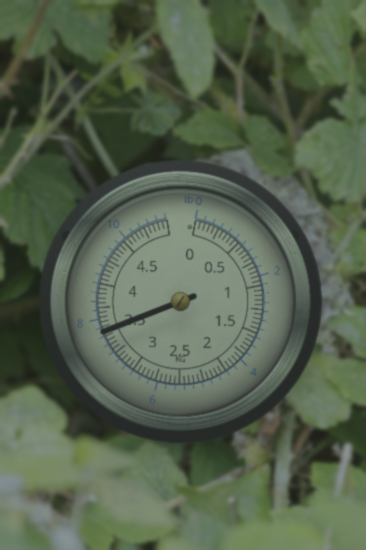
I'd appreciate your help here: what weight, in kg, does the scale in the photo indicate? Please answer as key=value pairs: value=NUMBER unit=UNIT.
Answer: value=3.5 unit=kg
